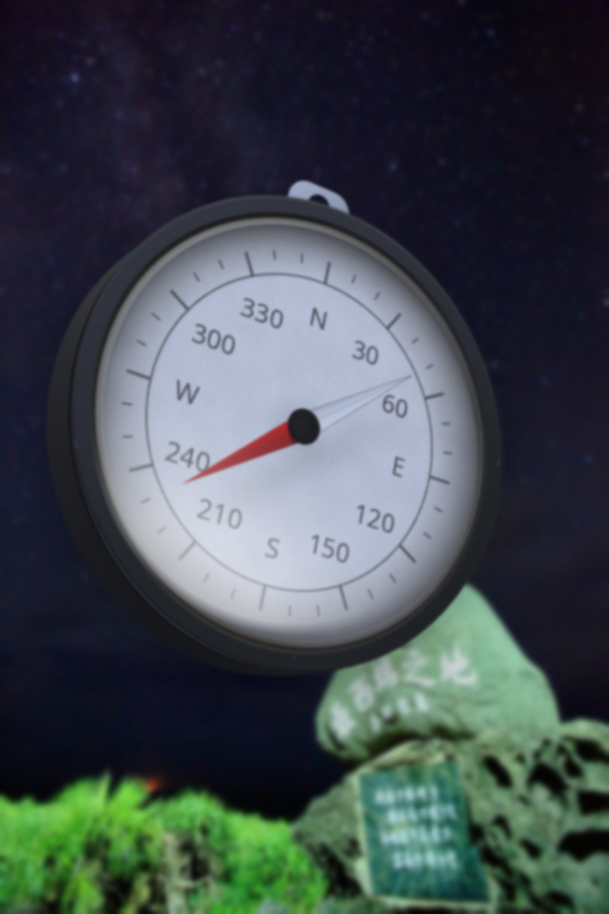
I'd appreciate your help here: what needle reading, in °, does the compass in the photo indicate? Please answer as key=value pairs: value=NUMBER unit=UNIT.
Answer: value=230 unit=°
